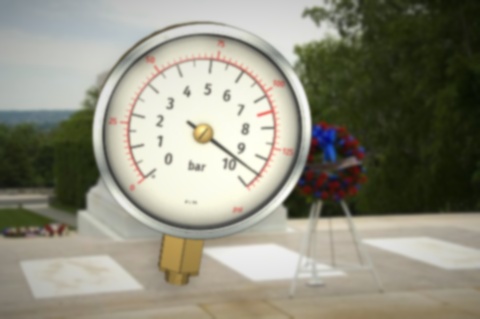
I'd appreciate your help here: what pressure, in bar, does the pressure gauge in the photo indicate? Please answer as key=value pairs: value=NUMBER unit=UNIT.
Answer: value=9.5 unit=bar
